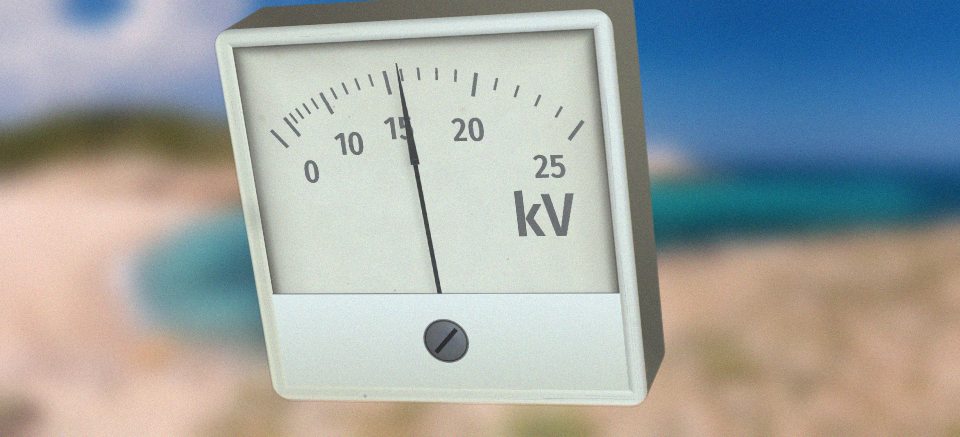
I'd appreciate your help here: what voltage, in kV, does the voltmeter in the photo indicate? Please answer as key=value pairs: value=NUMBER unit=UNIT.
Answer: value=16 unit=kV
